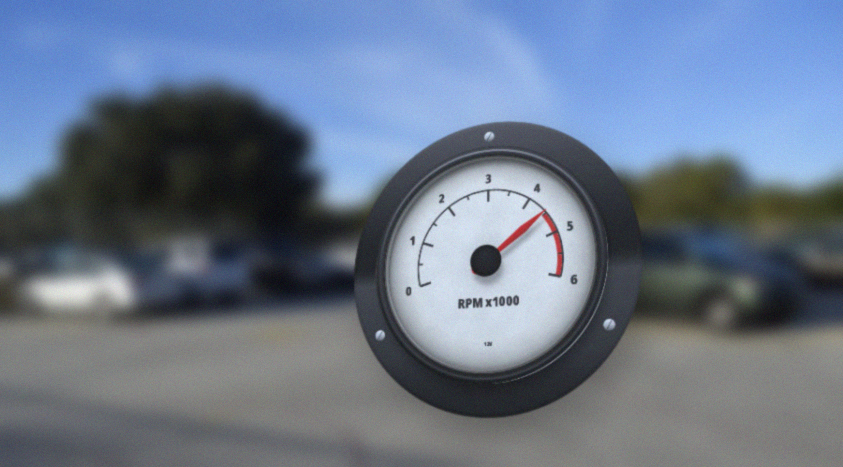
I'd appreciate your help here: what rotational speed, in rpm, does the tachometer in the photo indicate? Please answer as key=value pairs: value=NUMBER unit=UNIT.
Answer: value=4500 unit=rpm
